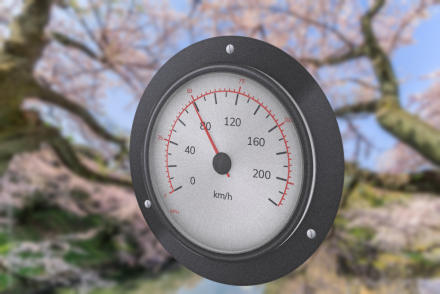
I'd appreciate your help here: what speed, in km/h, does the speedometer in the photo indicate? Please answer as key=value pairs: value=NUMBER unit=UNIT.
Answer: value=80 unit=km/h
